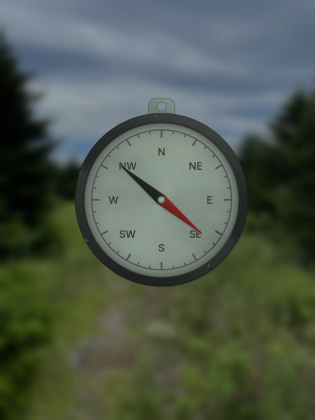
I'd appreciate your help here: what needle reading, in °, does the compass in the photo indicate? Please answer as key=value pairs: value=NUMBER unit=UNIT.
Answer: value=130 unit=°
